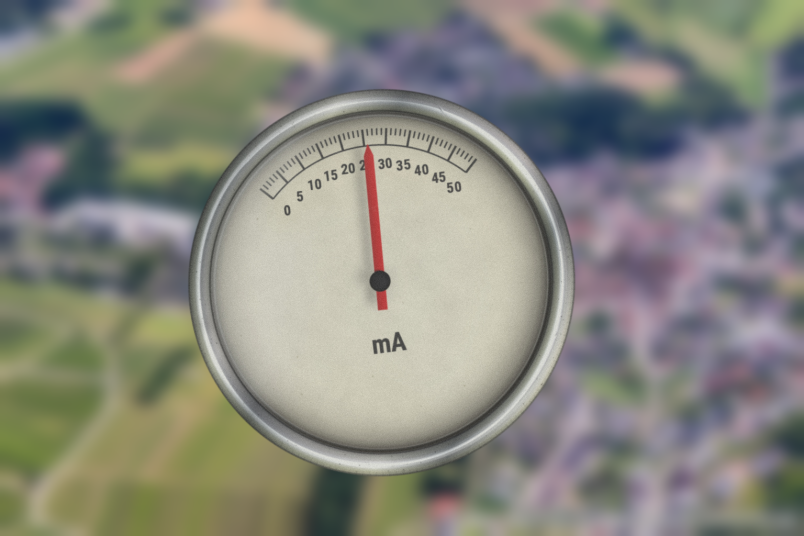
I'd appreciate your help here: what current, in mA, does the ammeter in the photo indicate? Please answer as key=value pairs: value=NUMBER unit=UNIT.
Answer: value=26 unit=mA
